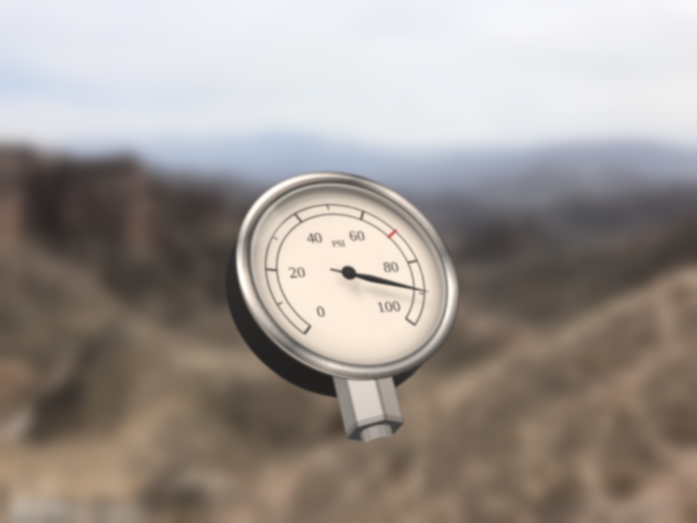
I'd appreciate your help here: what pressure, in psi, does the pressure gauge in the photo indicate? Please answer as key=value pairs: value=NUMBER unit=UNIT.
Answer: value=90 unit=psi
